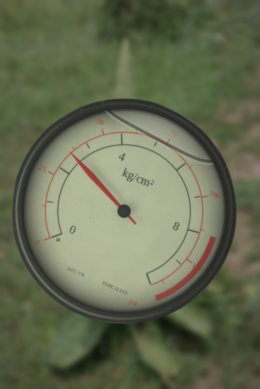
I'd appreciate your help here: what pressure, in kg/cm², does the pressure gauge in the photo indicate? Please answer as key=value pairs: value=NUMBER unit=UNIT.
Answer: value=2.5 unit=kg/cm²
